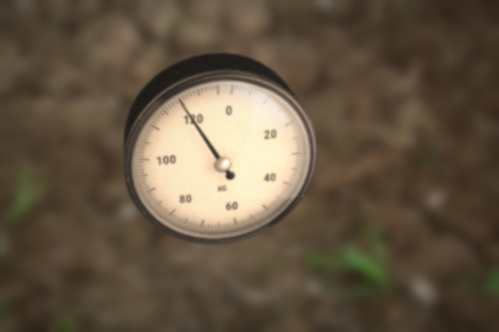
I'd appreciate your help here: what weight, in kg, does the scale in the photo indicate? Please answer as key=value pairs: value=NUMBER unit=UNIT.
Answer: value=120 unit=kg
